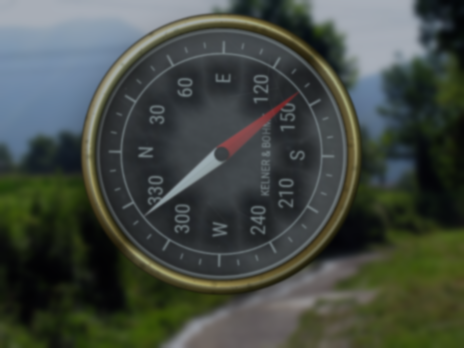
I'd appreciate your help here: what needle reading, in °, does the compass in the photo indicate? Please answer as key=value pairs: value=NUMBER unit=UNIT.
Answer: value=140 unit=°
